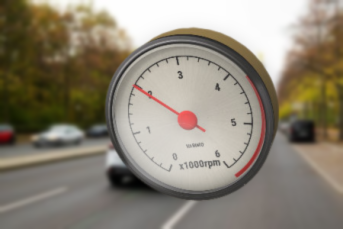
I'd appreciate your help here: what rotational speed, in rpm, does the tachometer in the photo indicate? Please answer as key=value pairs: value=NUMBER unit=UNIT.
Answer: value=2000 unit=rpm
